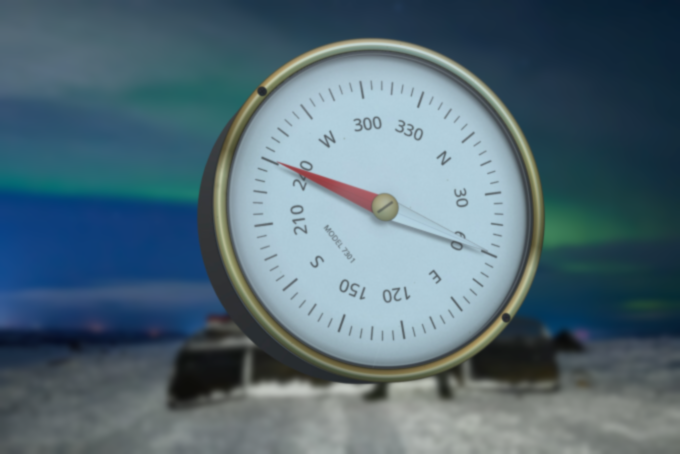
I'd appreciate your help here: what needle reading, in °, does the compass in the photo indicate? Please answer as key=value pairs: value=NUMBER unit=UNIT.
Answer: value=240 unit=°
